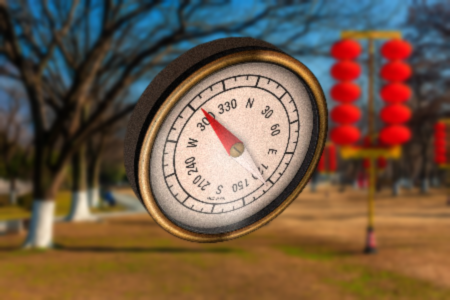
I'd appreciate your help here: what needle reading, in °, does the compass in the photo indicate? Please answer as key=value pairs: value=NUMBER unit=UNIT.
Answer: value=305 unit=°
